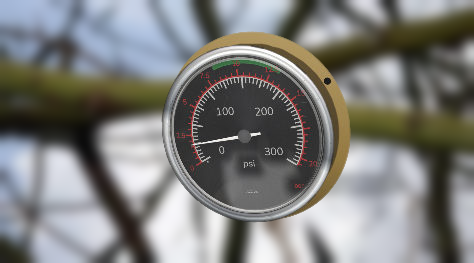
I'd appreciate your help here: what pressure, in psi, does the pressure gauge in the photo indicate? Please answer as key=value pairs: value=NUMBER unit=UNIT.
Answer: value=25 unit=psi
